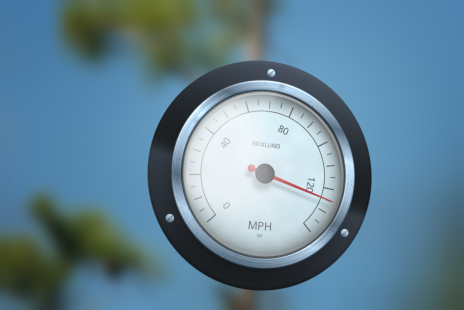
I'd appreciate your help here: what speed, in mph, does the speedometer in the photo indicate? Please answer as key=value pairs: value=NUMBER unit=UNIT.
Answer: value=125 unit=mph
